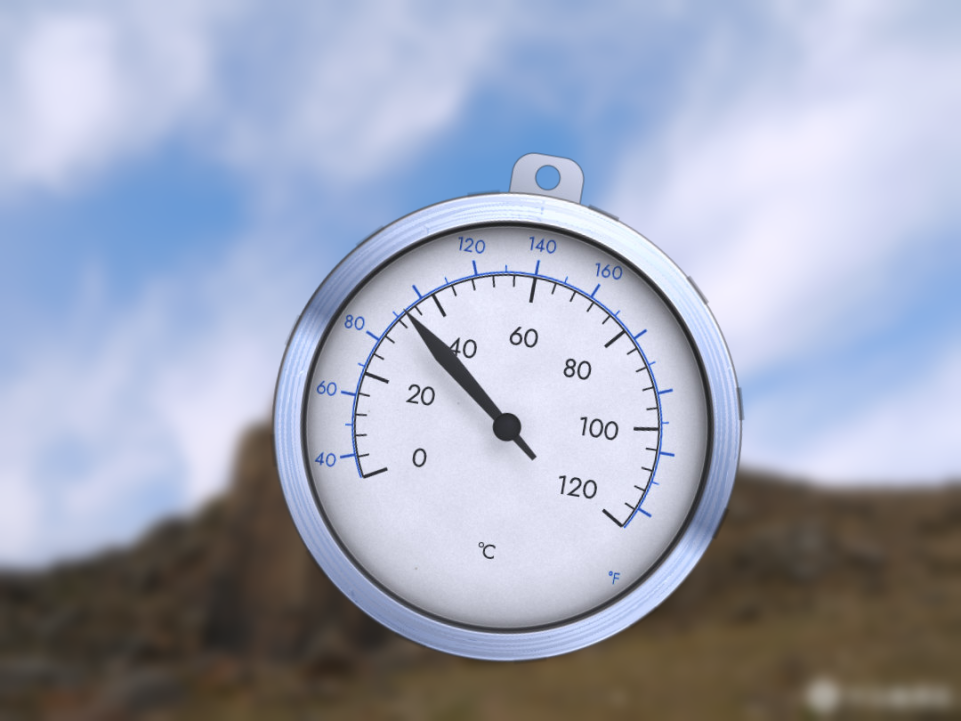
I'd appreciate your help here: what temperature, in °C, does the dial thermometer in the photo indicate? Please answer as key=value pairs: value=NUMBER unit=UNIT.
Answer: value=34 unit=°C
